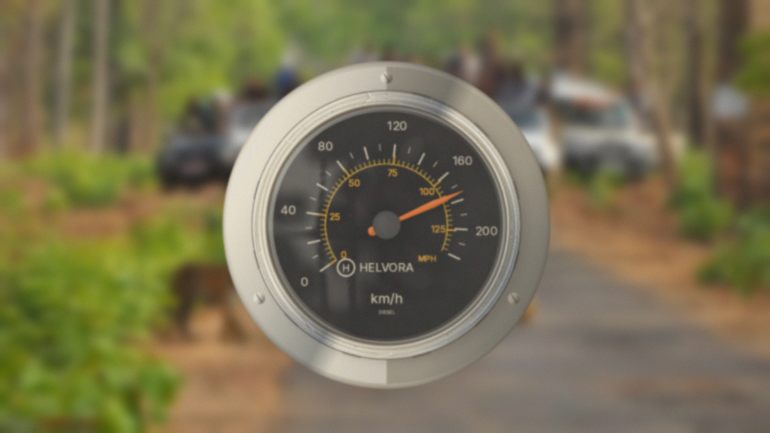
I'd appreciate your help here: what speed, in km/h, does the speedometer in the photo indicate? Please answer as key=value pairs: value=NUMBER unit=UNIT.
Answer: value=175 unit=km/h
